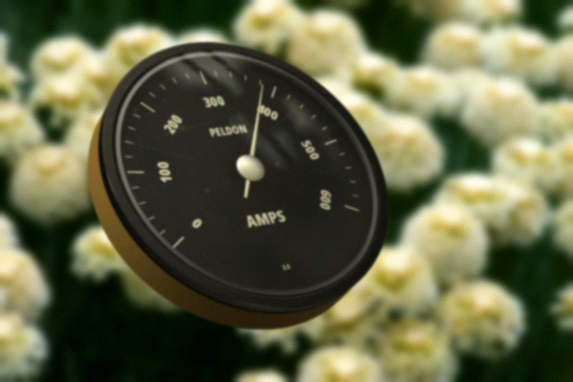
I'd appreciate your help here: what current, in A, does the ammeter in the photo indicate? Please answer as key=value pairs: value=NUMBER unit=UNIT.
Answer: value=380 unit=A
